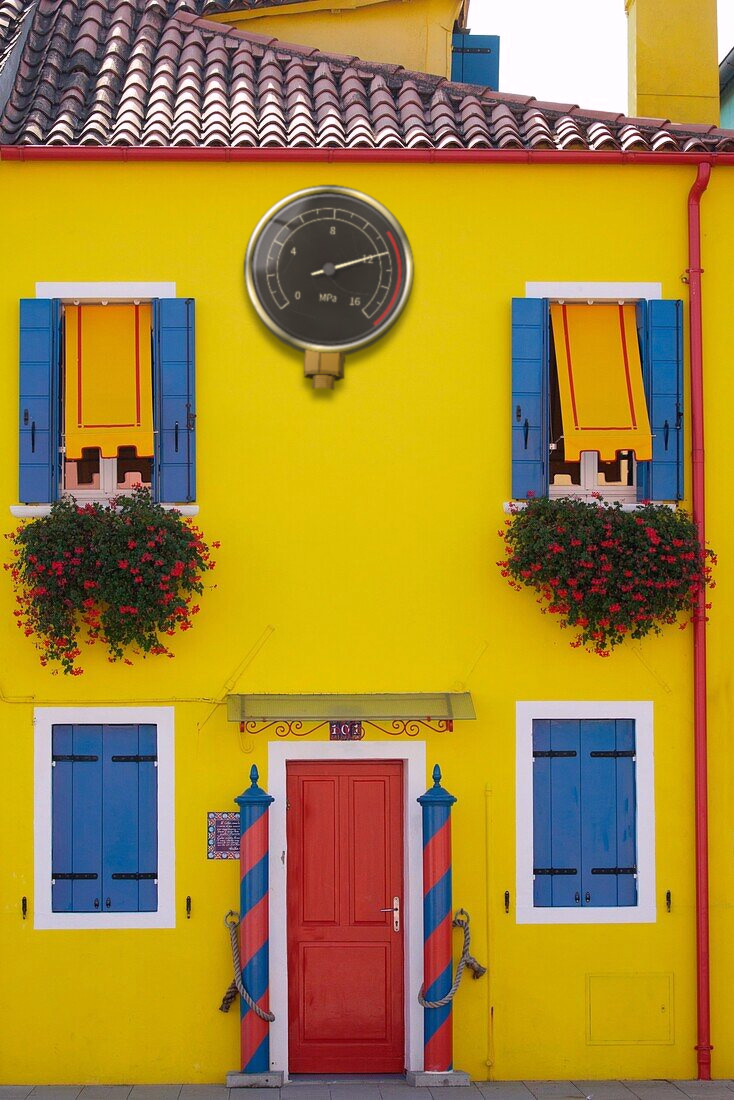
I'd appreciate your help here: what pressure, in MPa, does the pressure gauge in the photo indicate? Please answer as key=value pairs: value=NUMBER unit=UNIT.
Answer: value=12 unit=MPa
